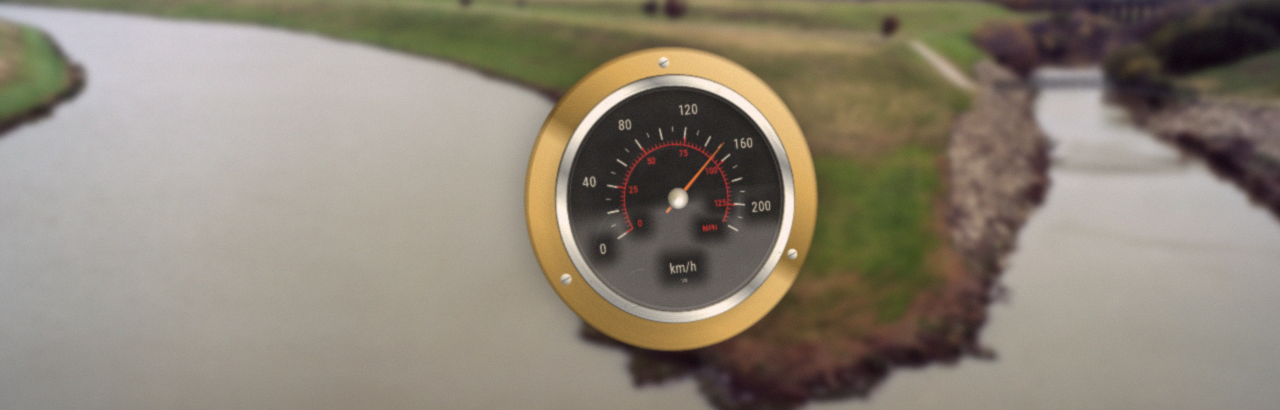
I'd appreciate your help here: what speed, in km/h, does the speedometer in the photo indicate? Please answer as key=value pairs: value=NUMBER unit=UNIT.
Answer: value=150 unit=km/h
